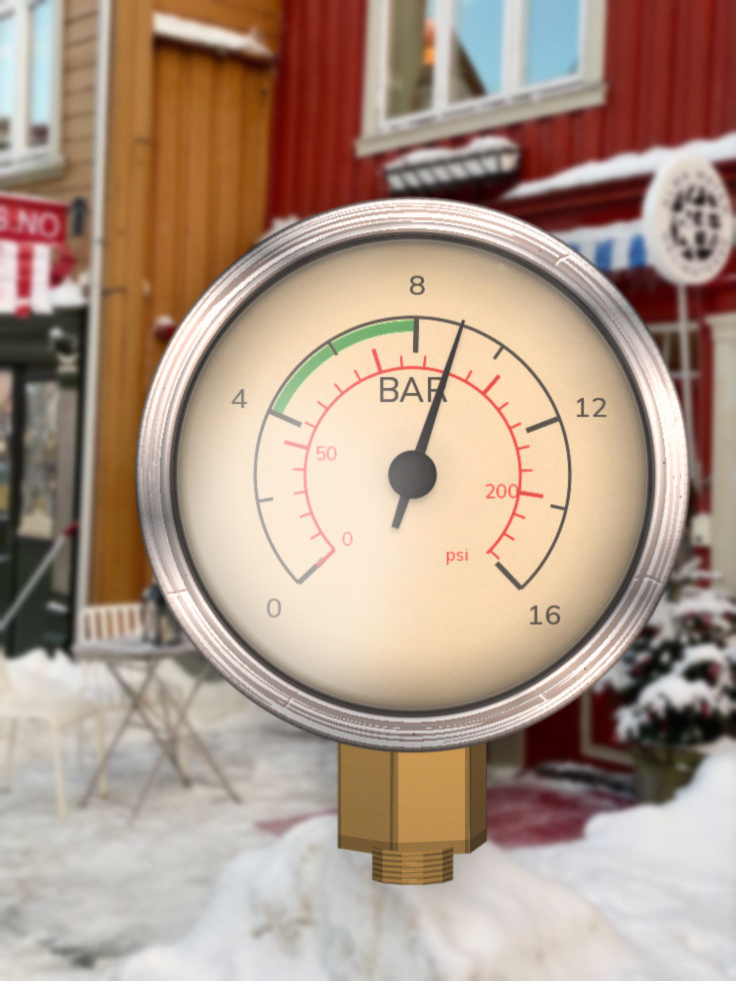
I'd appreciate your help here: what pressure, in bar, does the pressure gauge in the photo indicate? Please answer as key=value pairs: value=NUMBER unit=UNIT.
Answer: value=9 unit=bar
